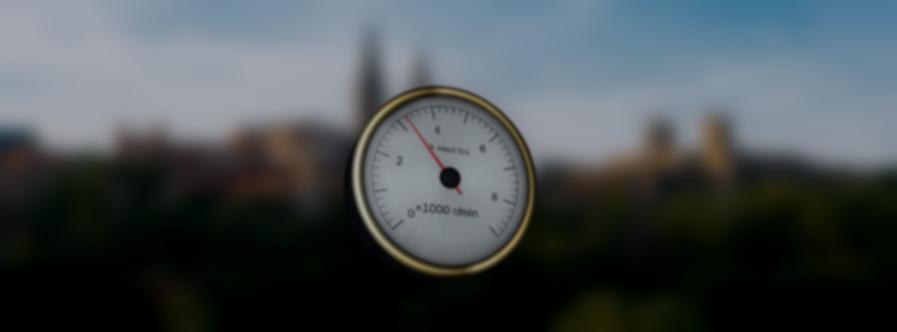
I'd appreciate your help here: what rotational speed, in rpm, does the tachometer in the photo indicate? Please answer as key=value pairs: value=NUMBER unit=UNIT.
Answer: value=3200 unit=rpm
